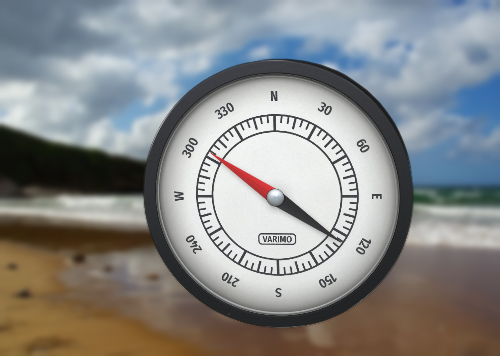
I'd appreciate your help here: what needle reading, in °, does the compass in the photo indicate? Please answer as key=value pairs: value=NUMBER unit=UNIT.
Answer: value=305 unit=°
